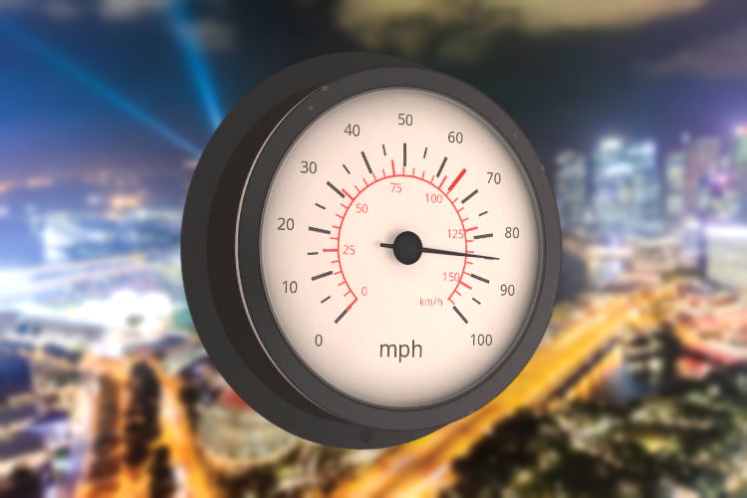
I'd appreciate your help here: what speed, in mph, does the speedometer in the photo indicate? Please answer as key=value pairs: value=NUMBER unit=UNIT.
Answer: value=85 unit=mph
